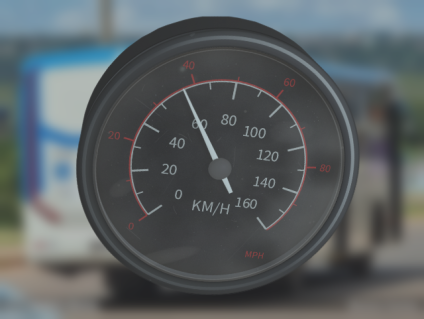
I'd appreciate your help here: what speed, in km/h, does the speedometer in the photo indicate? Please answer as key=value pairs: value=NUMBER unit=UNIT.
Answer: value=60 unit=km/h
